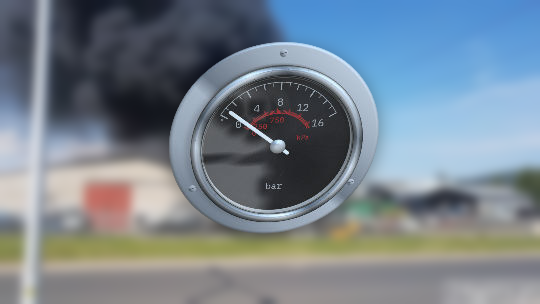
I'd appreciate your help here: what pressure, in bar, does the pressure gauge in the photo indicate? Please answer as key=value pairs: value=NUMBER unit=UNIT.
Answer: value=1 unit=bar
